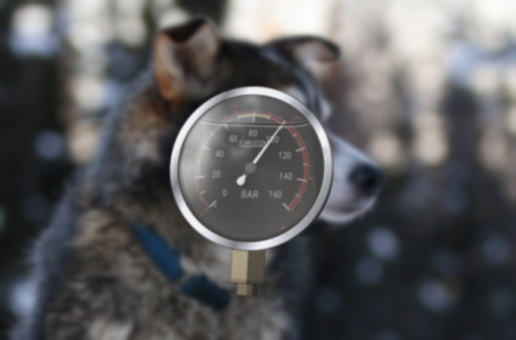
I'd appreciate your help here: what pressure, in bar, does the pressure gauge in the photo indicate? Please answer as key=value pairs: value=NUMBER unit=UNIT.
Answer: value=100 unit=bar
